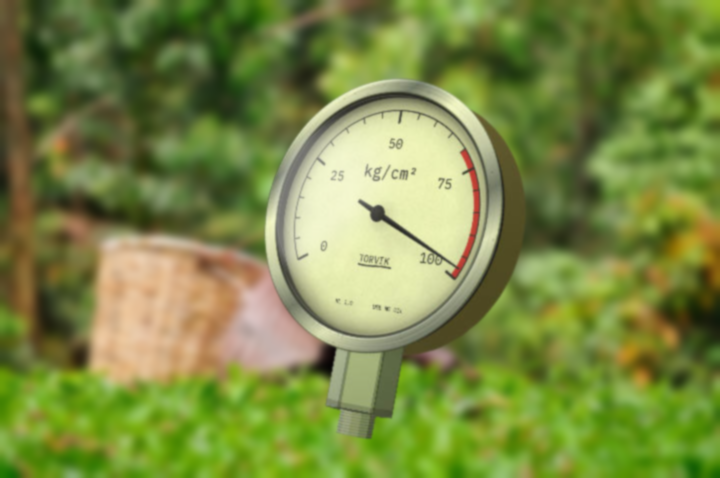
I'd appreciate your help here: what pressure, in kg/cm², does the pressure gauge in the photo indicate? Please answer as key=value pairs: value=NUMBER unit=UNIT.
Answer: value=97.5 unit=kg/cm²
